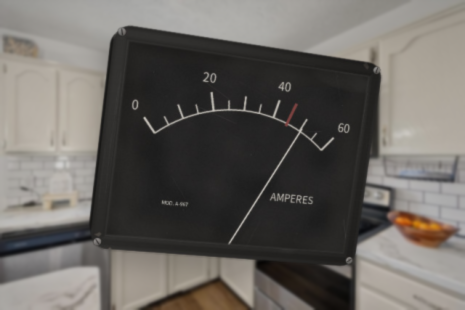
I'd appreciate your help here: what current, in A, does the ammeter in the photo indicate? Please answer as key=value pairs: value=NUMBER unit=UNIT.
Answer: value=50 unit=A
